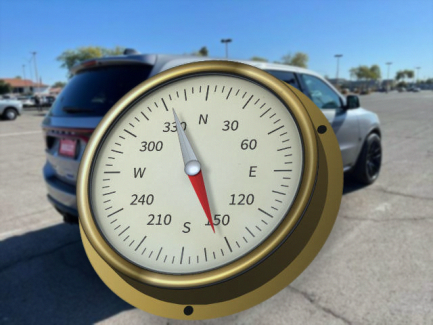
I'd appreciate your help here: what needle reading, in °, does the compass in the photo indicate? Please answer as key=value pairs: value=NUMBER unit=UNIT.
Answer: value=155 unit=°
